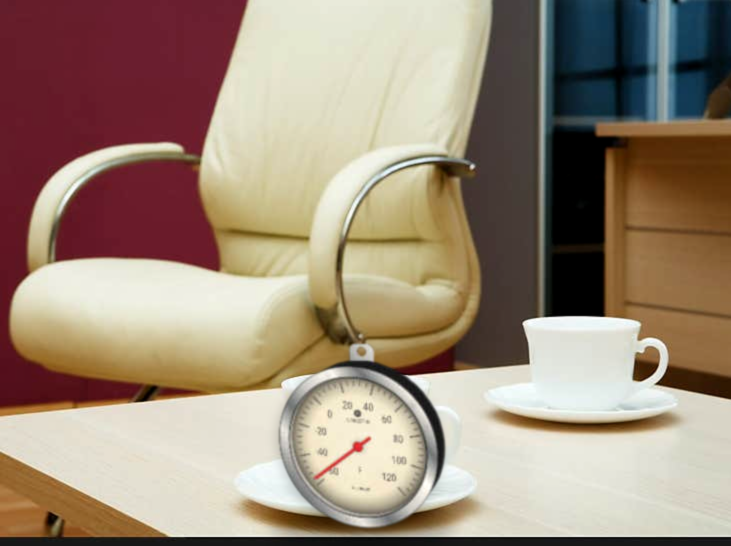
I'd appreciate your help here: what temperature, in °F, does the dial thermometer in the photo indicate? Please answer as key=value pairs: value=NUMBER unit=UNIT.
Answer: value=-56 unit=°F
